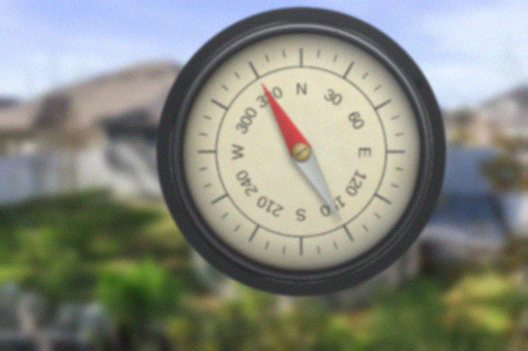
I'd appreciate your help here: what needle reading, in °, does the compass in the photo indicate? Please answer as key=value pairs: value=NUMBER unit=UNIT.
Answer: value=330 unit=°
